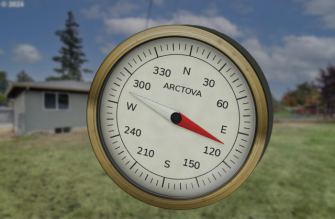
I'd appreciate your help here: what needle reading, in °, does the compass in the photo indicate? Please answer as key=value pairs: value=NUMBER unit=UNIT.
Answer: value=105 unit=°
